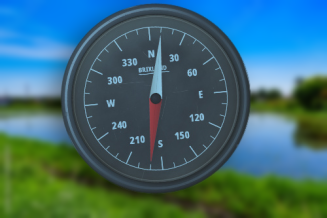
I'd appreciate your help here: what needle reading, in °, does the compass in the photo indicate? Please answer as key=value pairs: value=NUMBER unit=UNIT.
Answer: value=190 unit=°
